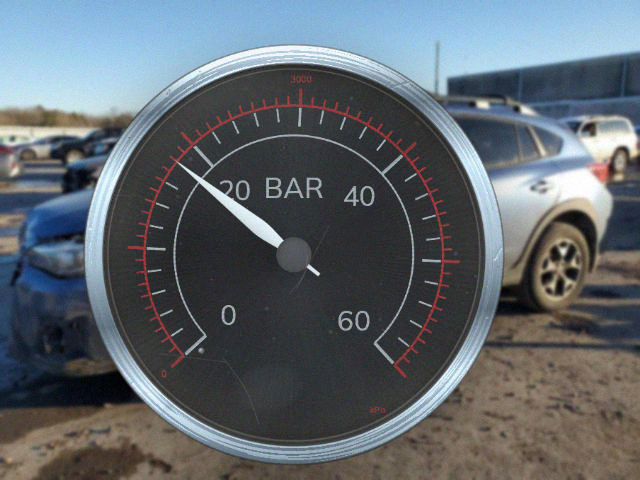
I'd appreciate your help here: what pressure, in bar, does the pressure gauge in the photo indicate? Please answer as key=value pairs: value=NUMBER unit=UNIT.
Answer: value=18 unit=bar
